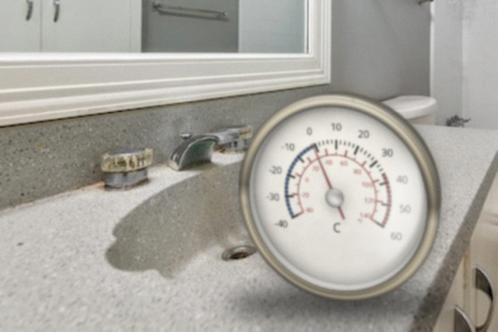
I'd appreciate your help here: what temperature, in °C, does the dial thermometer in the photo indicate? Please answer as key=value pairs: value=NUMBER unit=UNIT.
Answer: value=0 unit=°C
